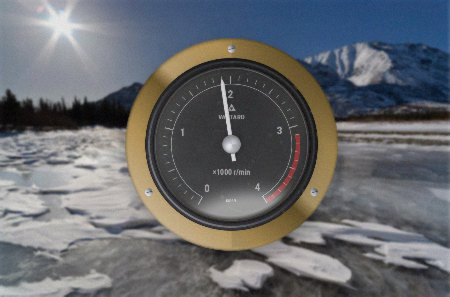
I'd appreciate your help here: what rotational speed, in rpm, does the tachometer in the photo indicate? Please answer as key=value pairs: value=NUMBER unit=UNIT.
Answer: value=1900 unit=rpm
